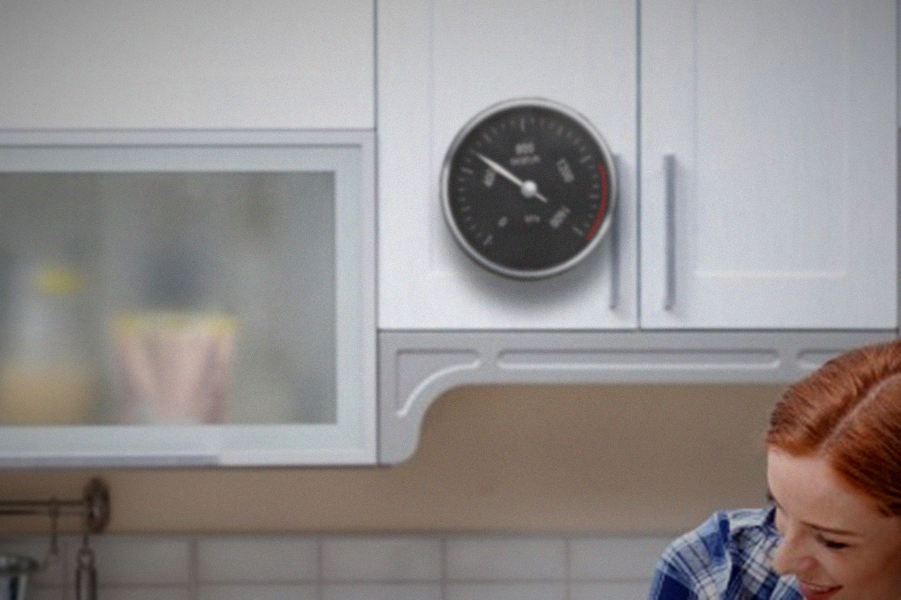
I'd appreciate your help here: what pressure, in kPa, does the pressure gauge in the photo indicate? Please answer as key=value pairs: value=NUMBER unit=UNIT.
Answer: value=500 unit=kPa
